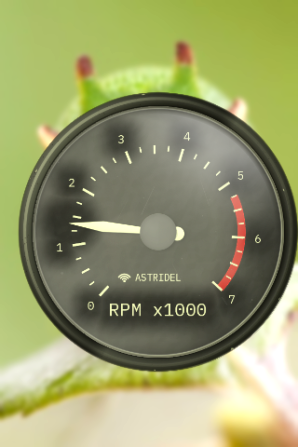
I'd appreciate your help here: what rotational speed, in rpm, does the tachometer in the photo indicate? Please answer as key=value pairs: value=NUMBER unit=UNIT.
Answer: value=1375 unit=rpm
